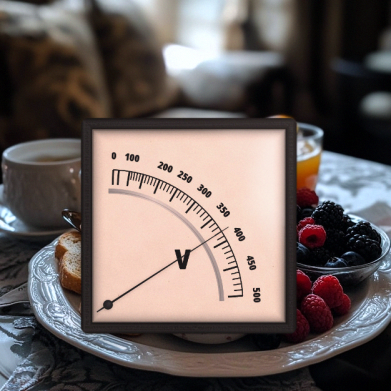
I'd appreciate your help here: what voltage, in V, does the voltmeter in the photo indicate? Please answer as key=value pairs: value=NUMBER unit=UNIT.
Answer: value=380 unit=V
